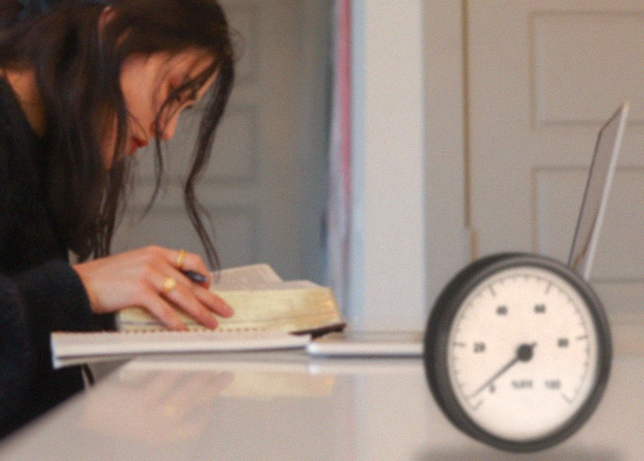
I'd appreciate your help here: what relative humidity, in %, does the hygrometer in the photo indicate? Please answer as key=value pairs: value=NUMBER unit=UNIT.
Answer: value=4 unit=%
